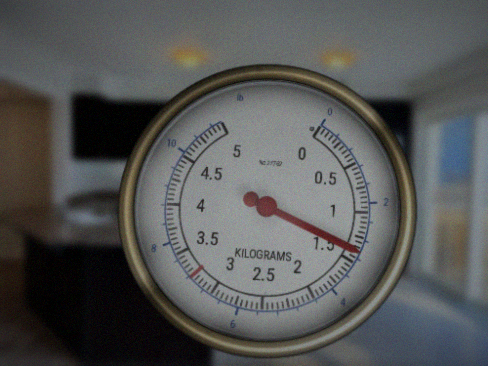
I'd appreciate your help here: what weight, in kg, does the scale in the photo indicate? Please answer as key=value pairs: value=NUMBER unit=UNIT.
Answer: value=1.4 unit=kg
